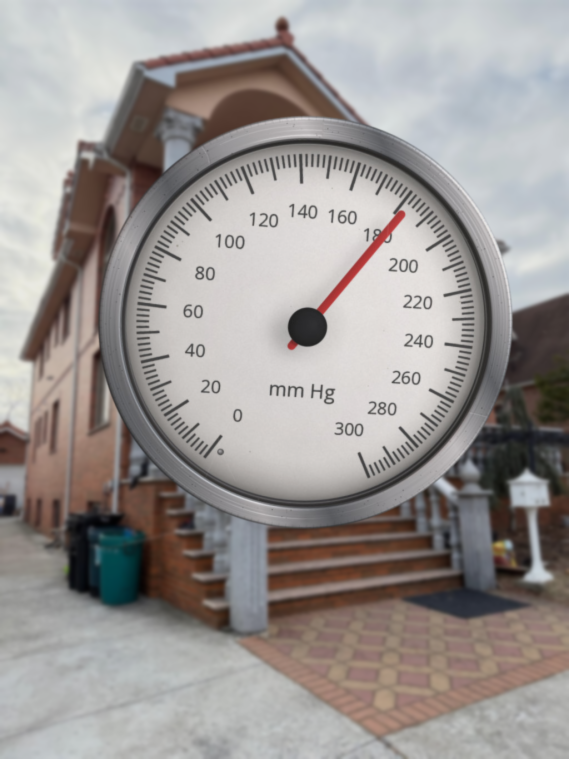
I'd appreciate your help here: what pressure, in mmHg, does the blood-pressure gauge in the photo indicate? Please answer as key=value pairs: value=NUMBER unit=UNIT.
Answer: value=182 unit=mmHg
